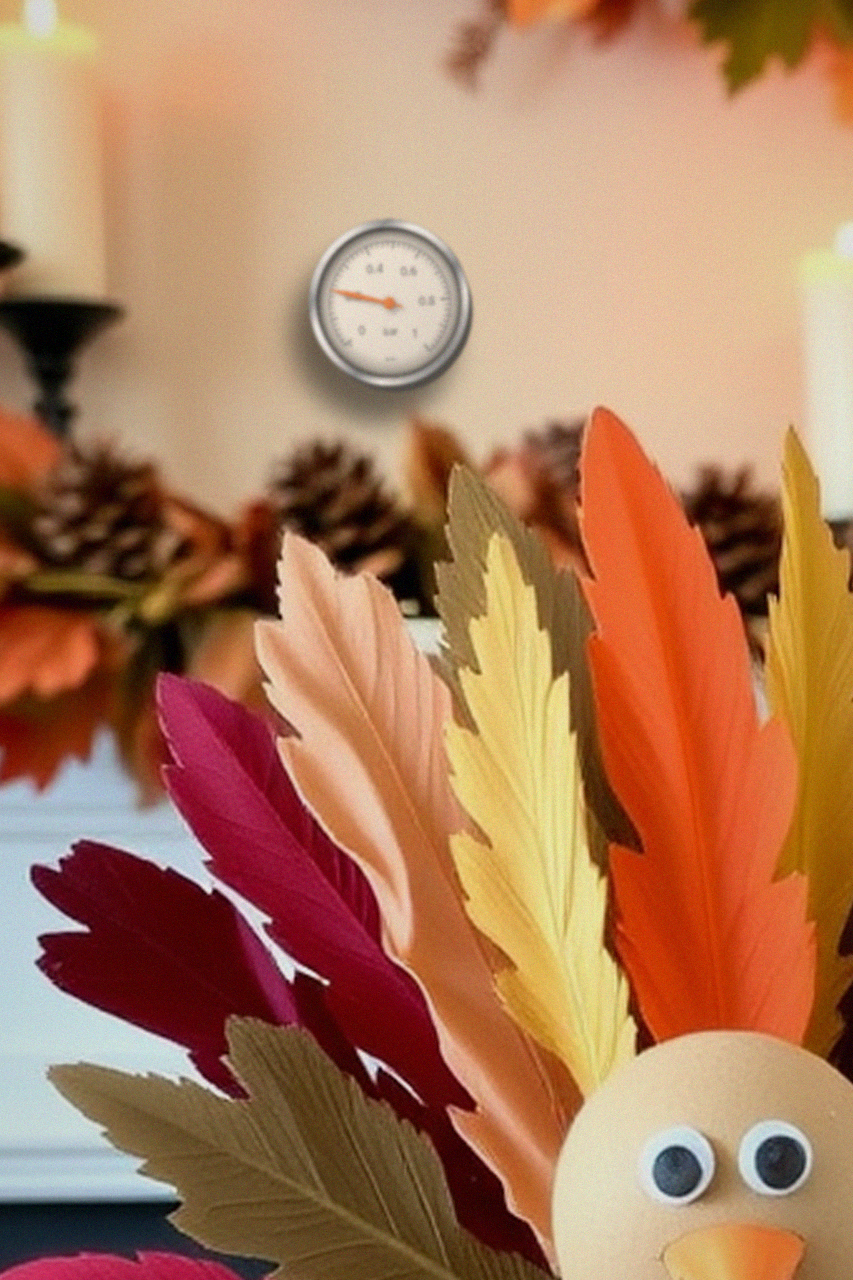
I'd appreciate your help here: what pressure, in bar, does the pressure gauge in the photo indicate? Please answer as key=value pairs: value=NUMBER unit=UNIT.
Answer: value=0.2 unit=bar
